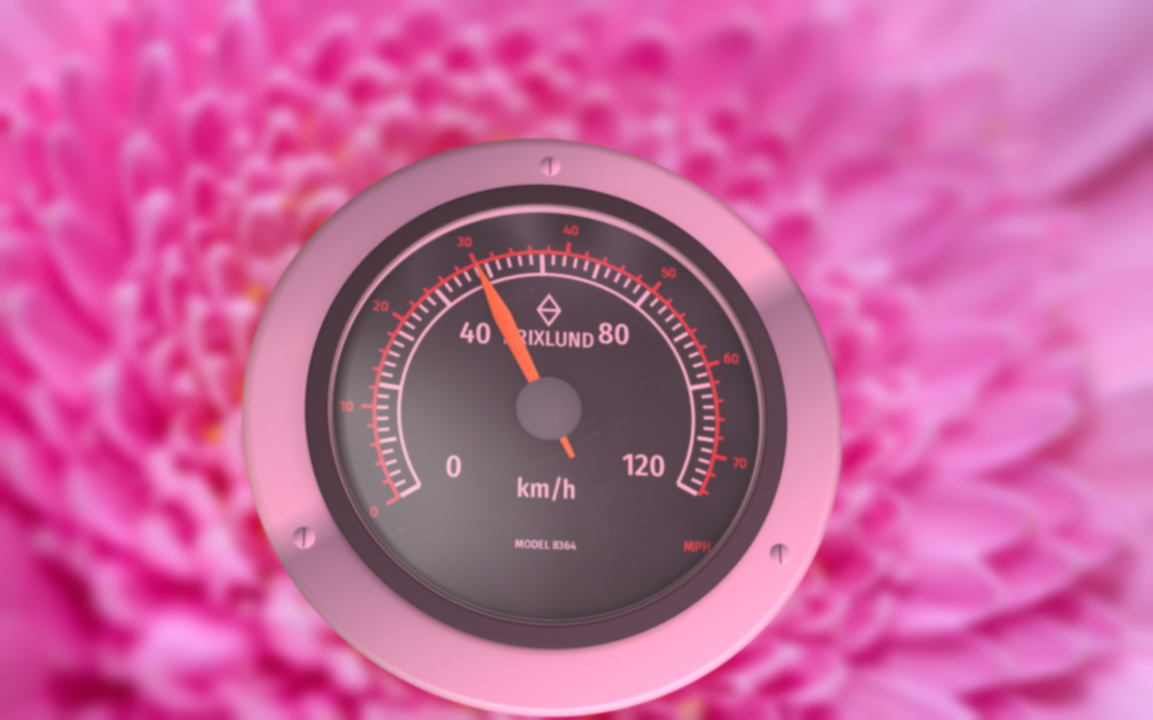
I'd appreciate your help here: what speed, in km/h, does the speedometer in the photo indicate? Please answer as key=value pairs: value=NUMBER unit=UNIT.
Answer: value=48 unit=km/h
